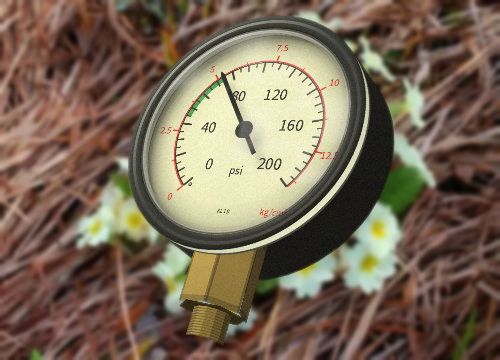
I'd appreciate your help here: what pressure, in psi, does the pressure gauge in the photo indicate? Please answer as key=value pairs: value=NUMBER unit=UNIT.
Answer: value=75 unit=psi
